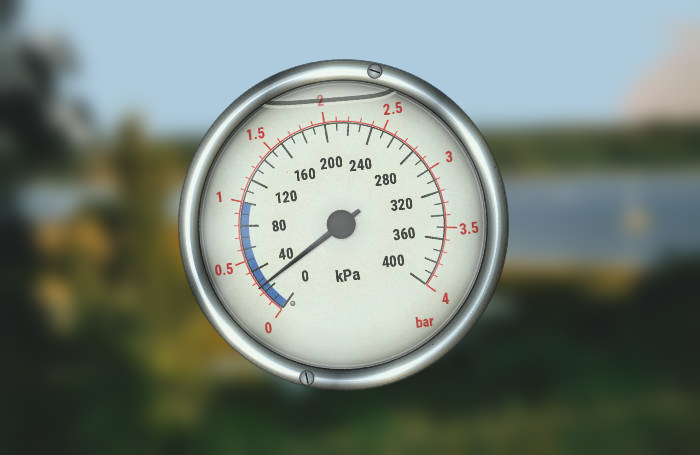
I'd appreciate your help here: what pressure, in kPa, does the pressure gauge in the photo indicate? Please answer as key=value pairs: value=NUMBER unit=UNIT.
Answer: value=25 unit=kPa
